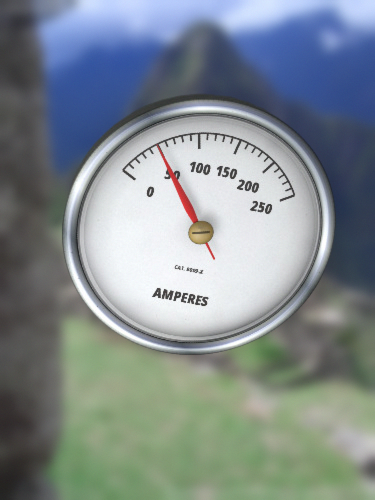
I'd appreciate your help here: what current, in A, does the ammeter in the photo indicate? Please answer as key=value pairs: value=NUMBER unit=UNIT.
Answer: value=50 unit=A
